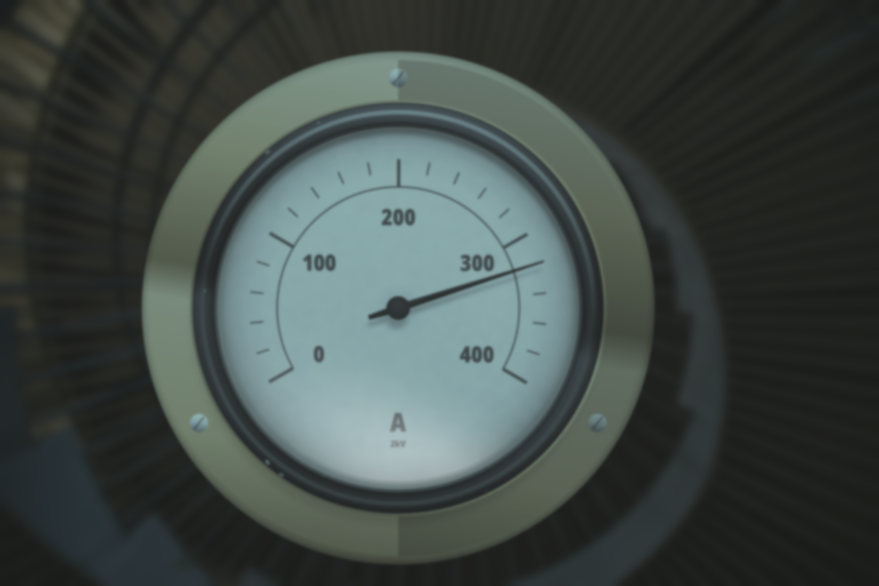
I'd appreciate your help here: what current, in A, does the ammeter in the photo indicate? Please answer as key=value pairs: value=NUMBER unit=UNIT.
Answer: value=320 unit=A
